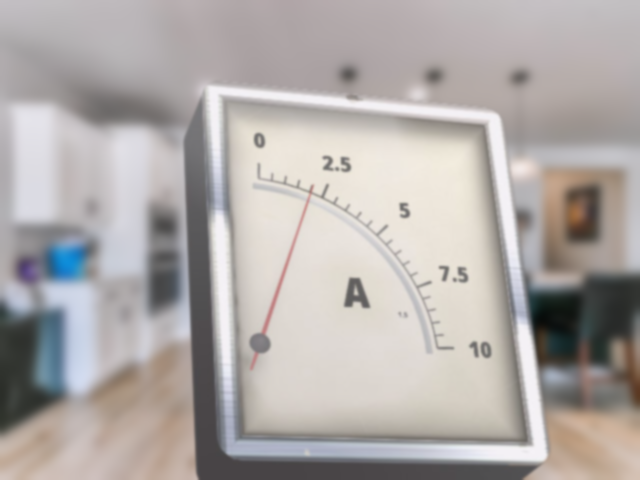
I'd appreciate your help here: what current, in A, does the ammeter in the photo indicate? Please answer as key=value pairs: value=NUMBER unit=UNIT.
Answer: value=2 unit=A
